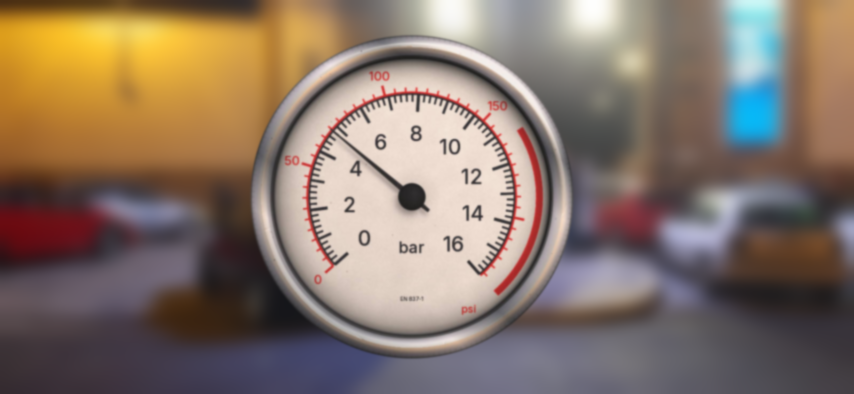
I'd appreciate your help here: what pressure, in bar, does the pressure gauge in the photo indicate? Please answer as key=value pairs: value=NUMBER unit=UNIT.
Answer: value=4.8 unit=bar
